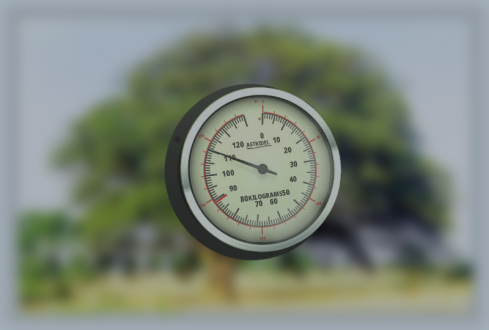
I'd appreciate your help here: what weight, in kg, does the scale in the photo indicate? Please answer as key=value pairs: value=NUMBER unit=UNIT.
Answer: value=110 unit=kg
